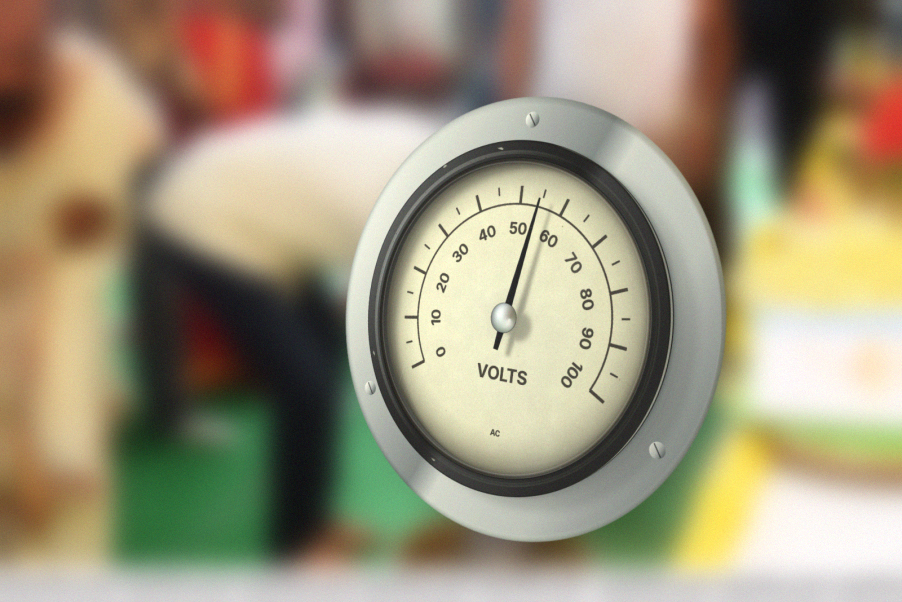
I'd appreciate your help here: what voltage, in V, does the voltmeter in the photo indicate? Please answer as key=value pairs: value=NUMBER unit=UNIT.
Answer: value=55 unit=V
